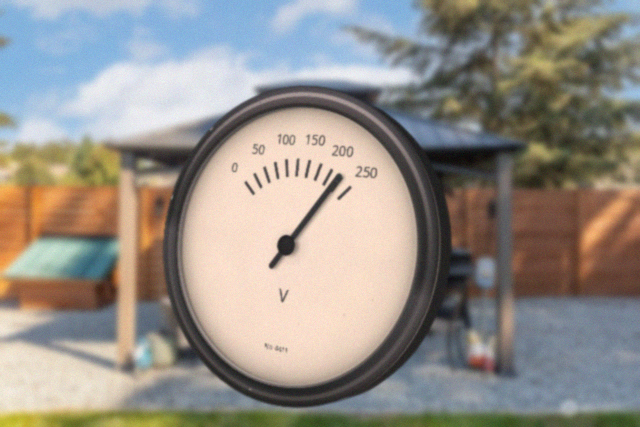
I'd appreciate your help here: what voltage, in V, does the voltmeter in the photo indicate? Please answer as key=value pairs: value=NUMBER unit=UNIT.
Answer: value=225 unit=V
